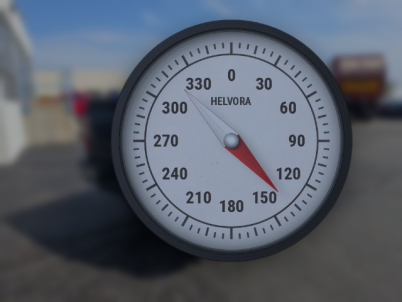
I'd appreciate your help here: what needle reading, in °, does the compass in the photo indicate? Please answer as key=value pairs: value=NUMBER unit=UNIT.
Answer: value=137.5 unit=°
